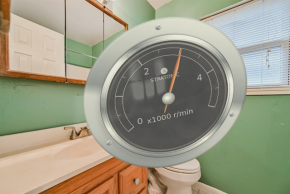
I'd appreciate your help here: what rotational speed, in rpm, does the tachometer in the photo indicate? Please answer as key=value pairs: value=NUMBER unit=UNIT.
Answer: value=3000 unit=rpm
